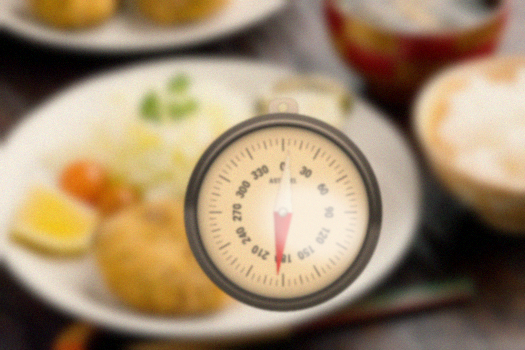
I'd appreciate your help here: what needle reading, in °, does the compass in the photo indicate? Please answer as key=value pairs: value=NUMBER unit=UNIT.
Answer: value=185 unit=°
